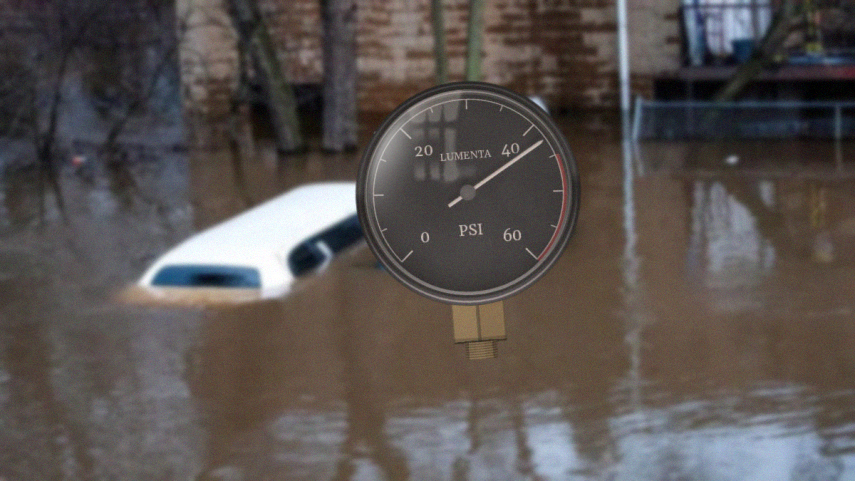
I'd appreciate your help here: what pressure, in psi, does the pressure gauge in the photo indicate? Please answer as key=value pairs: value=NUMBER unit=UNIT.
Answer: value=42.5 unit=psi
